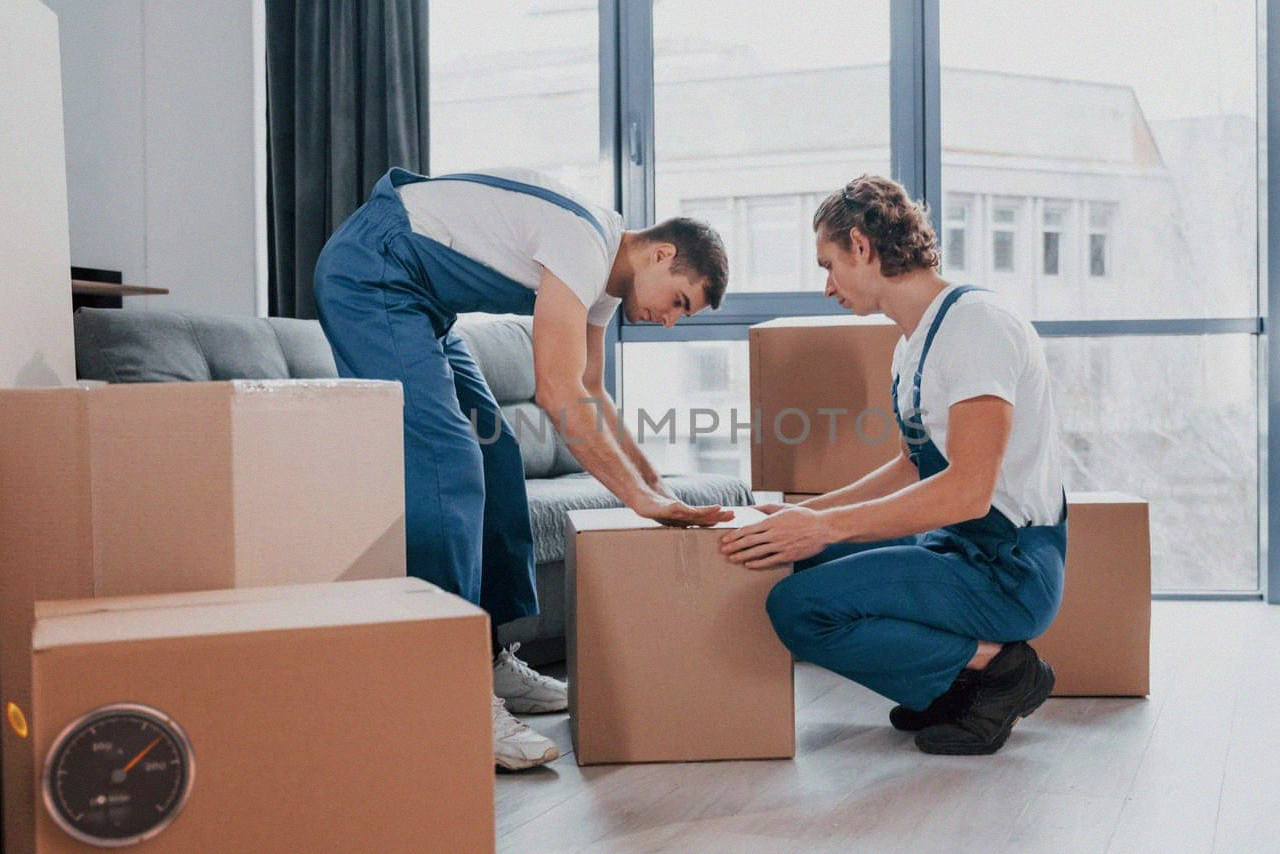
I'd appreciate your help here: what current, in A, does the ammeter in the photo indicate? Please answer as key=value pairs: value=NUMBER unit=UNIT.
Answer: value=170 unit=A
